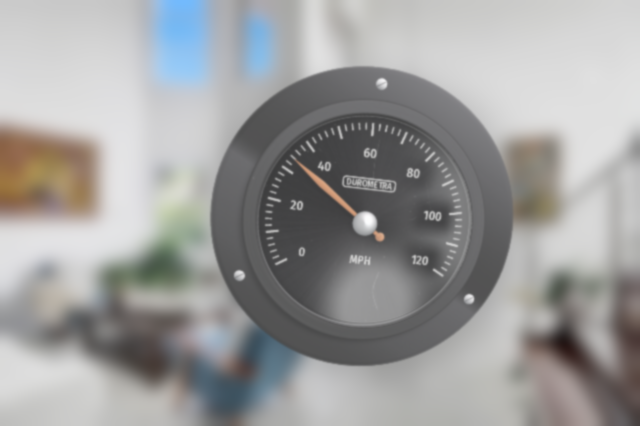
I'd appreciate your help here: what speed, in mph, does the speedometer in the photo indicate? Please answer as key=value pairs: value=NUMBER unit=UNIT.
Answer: value=34 unit=mph
